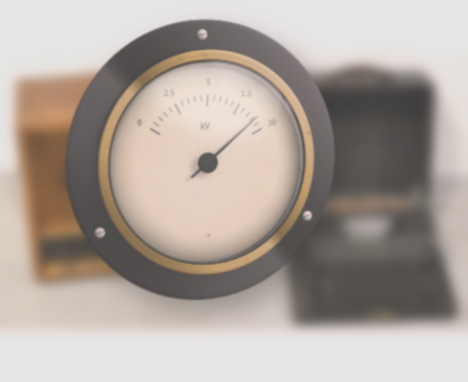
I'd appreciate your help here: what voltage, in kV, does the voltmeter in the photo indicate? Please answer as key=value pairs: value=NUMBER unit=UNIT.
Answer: value=9 unit=kV
